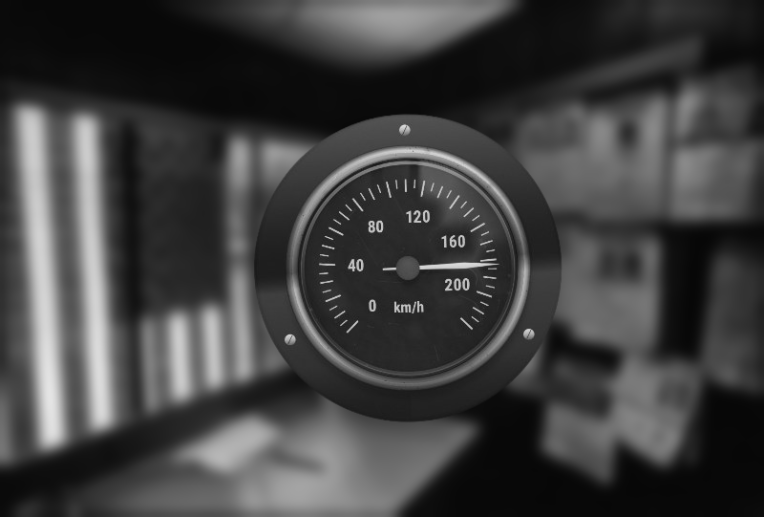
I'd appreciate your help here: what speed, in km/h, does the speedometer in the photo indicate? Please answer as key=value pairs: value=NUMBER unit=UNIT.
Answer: value=182.5 unit=km/h
